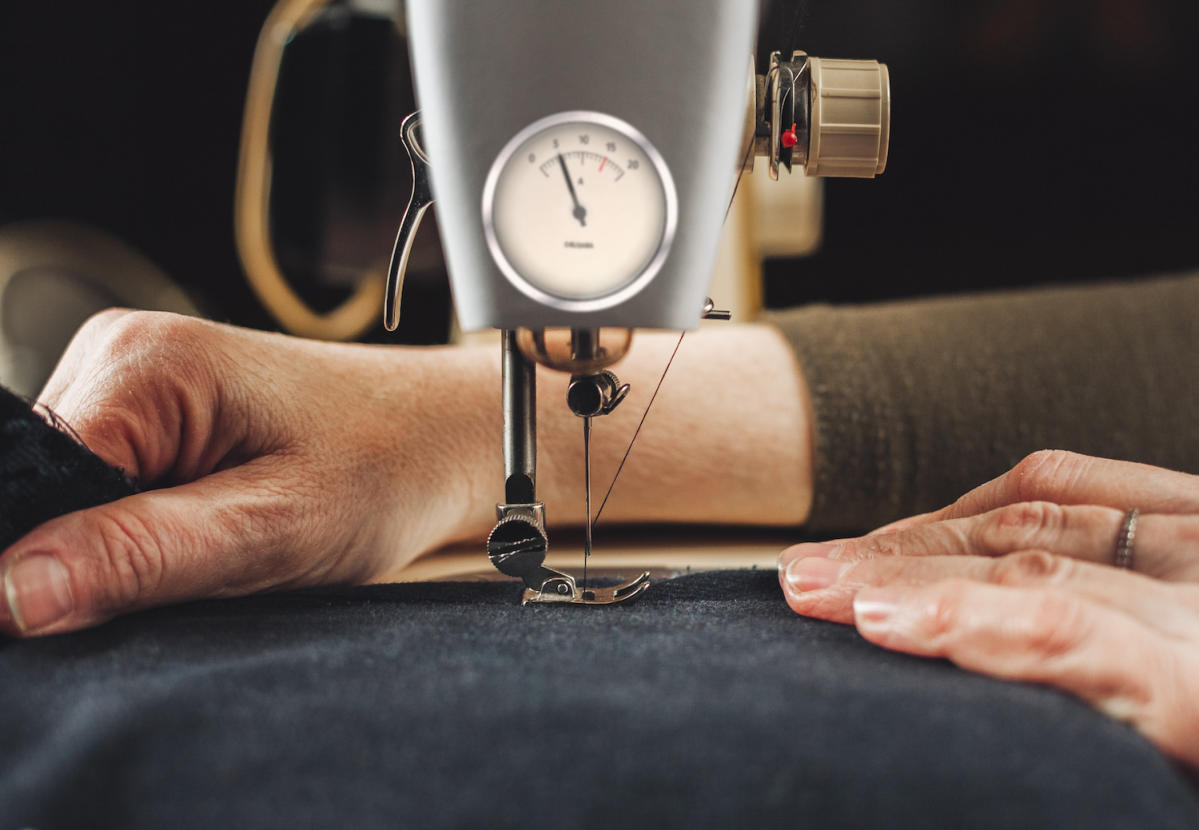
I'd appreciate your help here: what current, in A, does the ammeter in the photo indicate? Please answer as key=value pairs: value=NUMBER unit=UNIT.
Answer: value=5 unit=A
